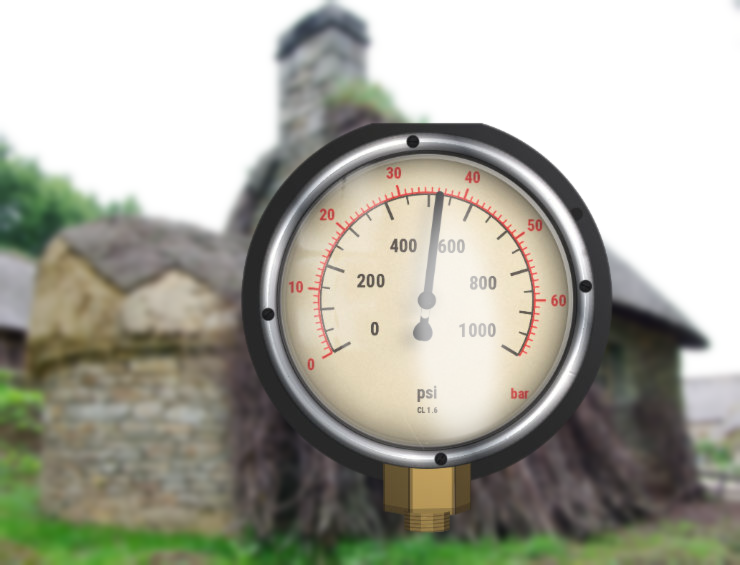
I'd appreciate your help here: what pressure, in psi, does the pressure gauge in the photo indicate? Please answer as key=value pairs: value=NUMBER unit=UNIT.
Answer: value=525 unit=psi
